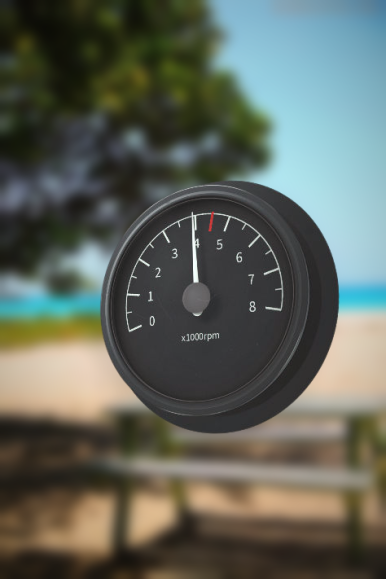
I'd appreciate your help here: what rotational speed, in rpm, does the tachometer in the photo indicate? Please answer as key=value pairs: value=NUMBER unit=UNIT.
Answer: value=4000 unit=rpm
